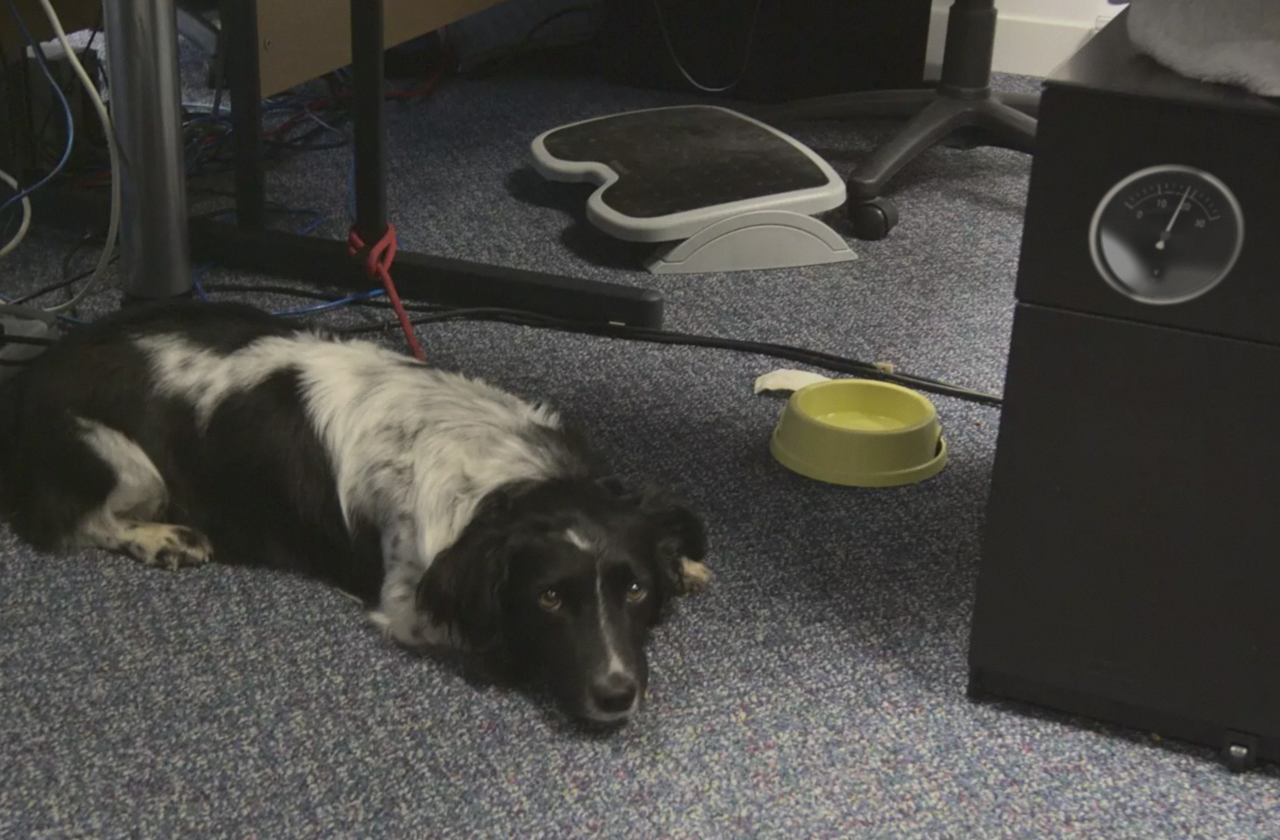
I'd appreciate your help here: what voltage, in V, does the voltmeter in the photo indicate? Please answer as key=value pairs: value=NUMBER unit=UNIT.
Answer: value=18 unit=V
